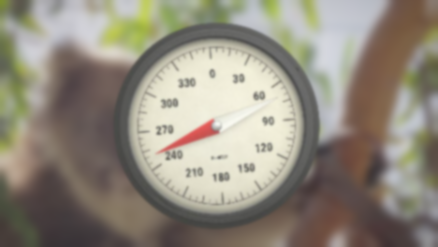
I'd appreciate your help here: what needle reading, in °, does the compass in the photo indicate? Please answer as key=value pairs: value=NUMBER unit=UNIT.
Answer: value=250 unit=°
